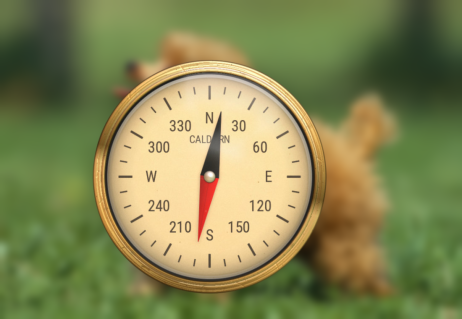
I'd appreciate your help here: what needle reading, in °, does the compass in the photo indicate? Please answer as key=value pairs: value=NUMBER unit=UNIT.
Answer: value=190 unit=°
